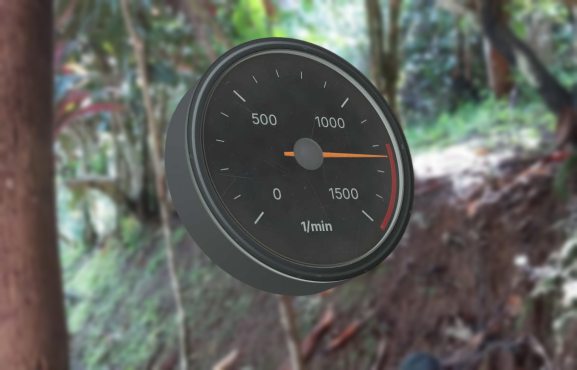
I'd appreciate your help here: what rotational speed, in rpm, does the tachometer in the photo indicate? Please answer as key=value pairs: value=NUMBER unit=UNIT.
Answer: value=1250 unit=rpm
